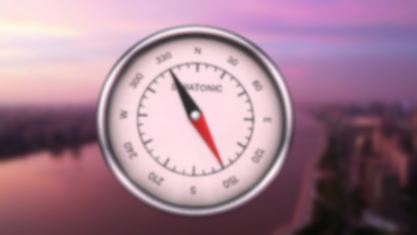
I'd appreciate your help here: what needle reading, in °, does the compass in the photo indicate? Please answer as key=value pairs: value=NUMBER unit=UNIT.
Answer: value=150 unit=°
